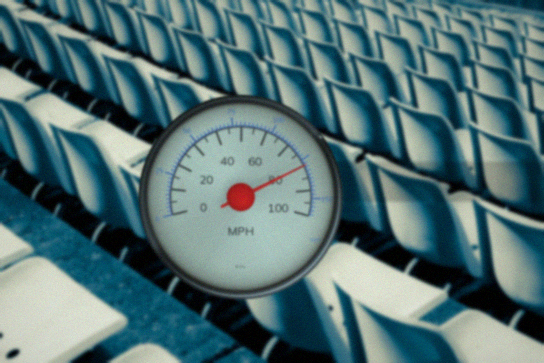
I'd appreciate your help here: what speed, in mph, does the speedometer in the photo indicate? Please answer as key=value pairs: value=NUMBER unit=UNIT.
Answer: value=80 unit=mph
